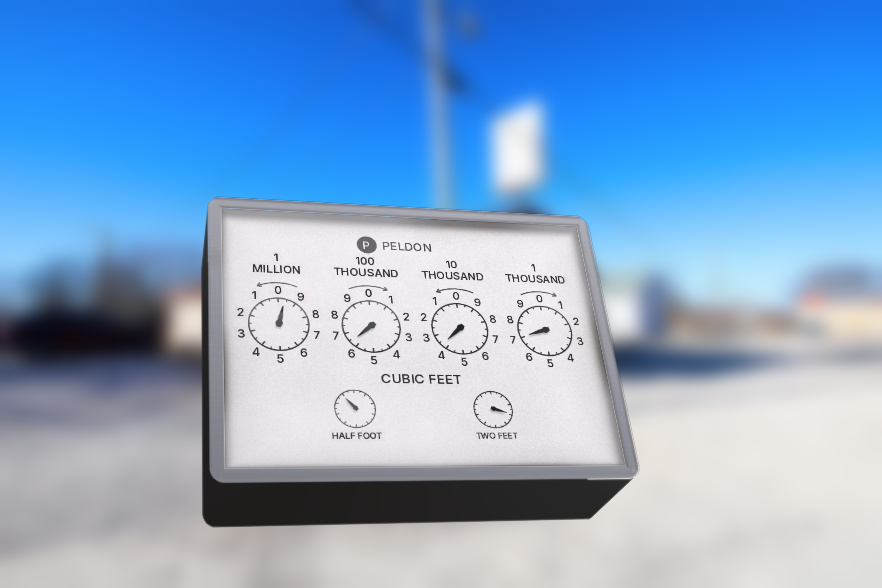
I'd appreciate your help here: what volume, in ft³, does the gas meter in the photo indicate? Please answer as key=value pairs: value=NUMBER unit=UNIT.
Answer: value=963700 unit=ft³
